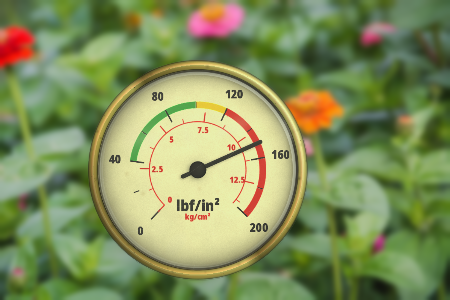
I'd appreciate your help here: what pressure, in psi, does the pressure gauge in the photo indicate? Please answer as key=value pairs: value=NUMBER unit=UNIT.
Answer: value=150 unit=psi
